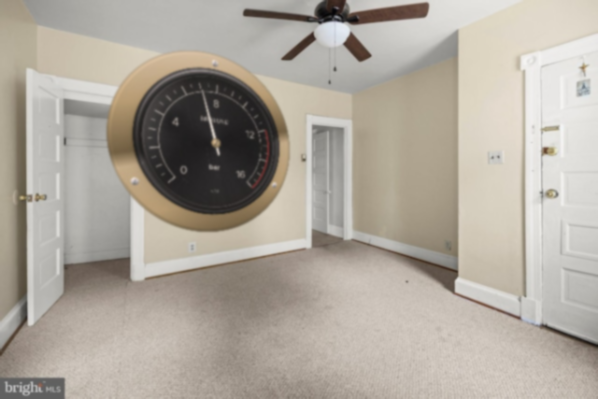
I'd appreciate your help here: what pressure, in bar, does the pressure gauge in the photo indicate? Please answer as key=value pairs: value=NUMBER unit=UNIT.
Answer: value=7 unit=bar
